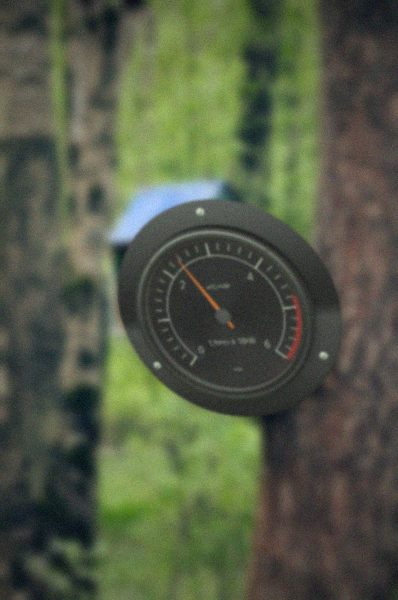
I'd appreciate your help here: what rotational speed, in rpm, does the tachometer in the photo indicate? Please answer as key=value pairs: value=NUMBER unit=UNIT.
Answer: value=2400 unit=rpm
